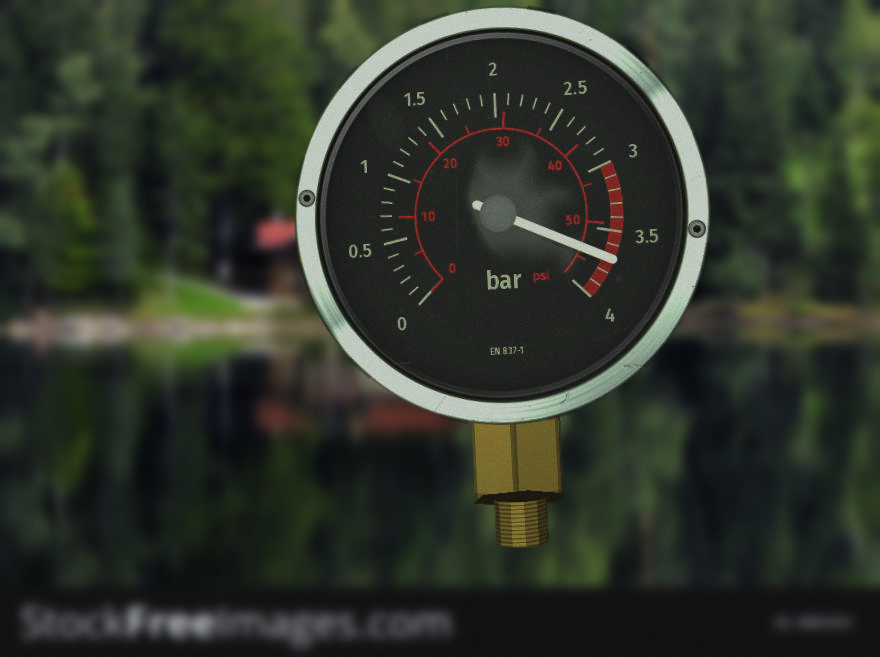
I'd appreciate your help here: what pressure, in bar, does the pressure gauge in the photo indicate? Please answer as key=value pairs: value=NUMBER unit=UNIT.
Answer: value=3.7 unit=bar
